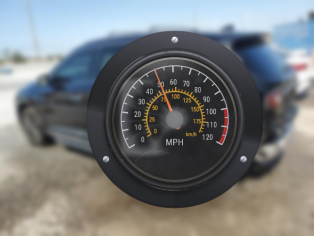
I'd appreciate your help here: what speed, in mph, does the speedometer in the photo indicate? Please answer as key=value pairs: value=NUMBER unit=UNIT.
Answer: value=50 unit=mph
